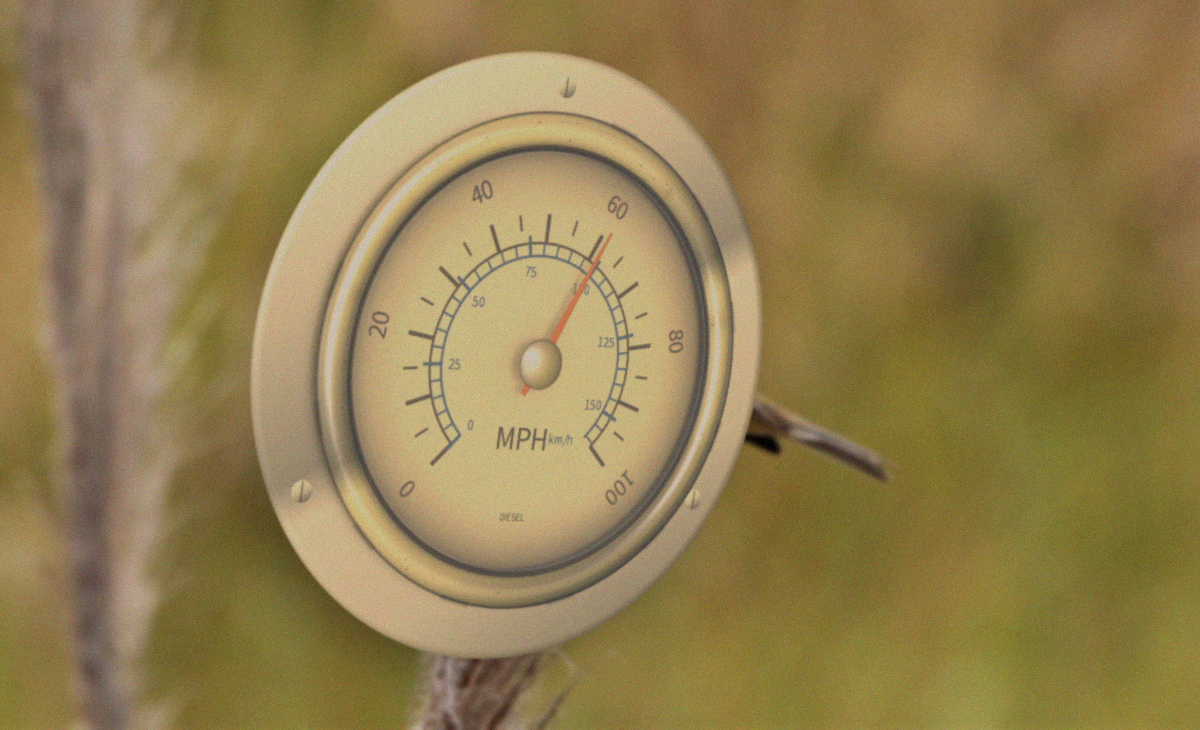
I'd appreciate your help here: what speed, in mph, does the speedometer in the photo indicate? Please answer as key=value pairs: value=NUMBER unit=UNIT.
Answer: value=60 unit=mph
